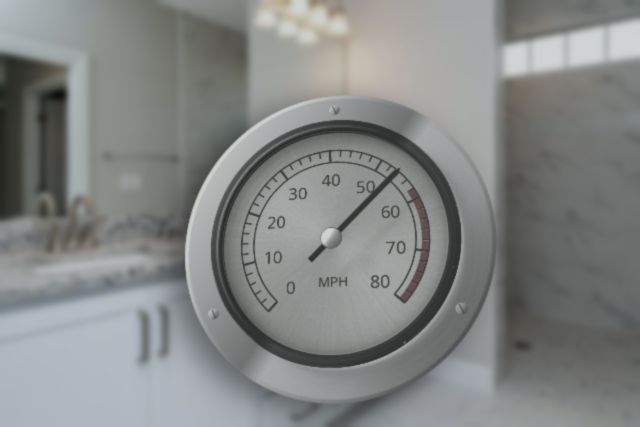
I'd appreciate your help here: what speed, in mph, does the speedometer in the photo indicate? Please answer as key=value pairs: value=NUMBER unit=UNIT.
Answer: value=54 unit=mph
